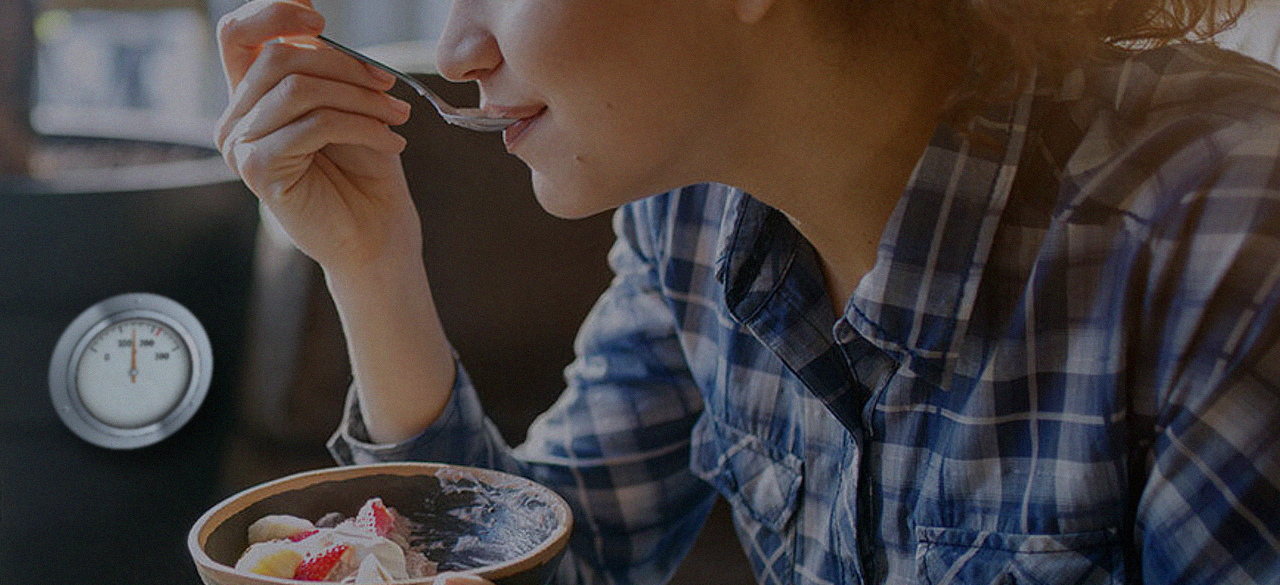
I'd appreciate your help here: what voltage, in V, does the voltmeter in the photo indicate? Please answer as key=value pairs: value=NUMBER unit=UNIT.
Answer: value=140 unit=V
